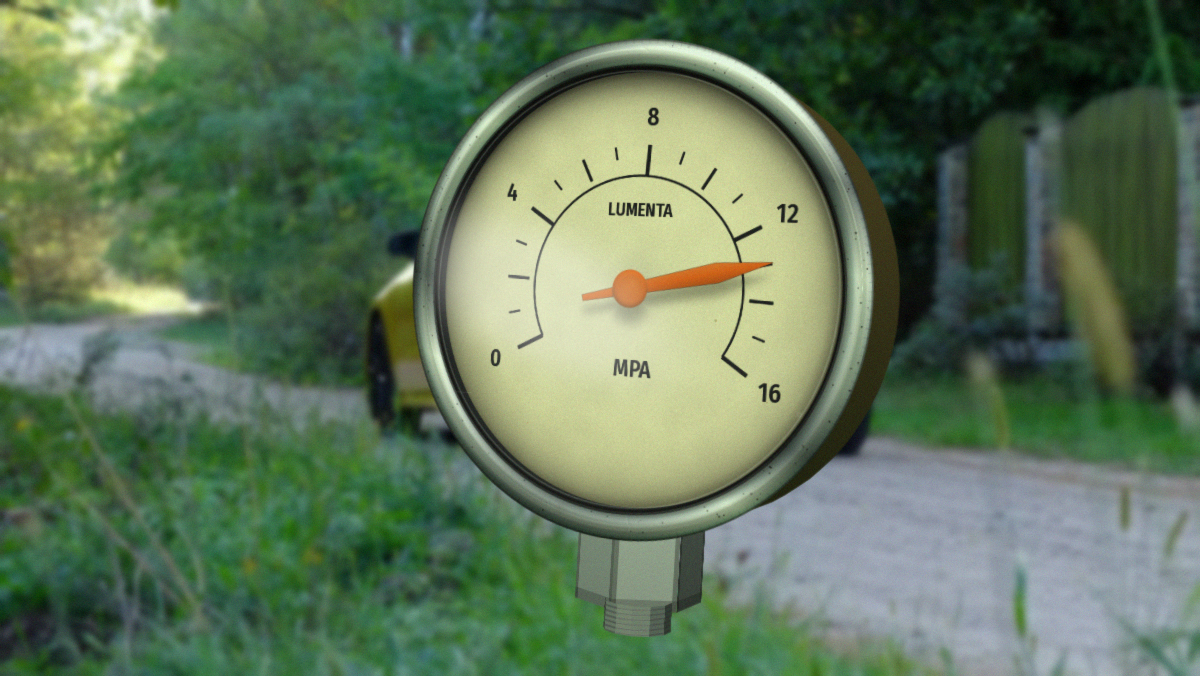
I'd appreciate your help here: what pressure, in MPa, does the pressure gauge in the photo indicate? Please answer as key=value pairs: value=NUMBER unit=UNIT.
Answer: value=13 unit=MPa
